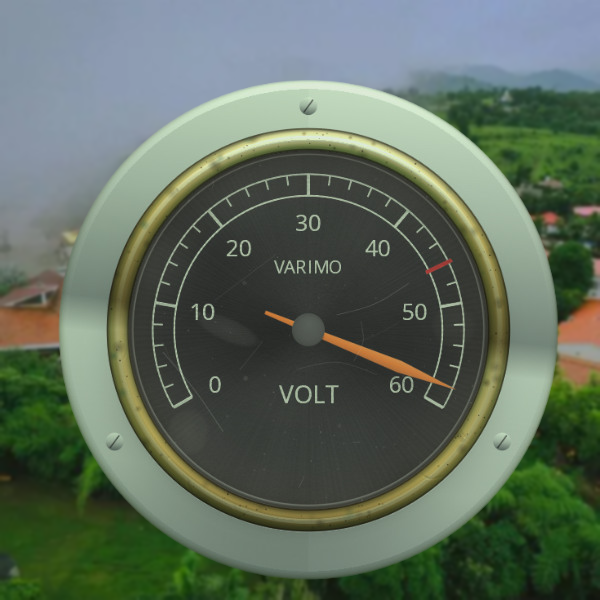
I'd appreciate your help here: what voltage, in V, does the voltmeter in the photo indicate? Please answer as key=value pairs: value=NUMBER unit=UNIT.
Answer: value=58 unit=V
